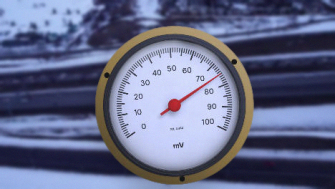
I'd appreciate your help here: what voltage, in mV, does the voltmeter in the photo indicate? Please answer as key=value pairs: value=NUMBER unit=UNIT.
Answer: value=75 unit=mV
